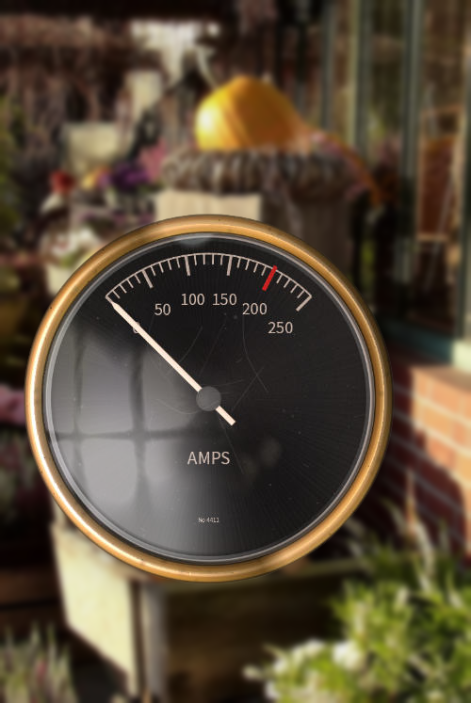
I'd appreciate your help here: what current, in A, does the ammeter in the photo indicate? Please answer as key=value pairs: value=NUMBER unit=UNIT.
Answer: value=0 unit=A
